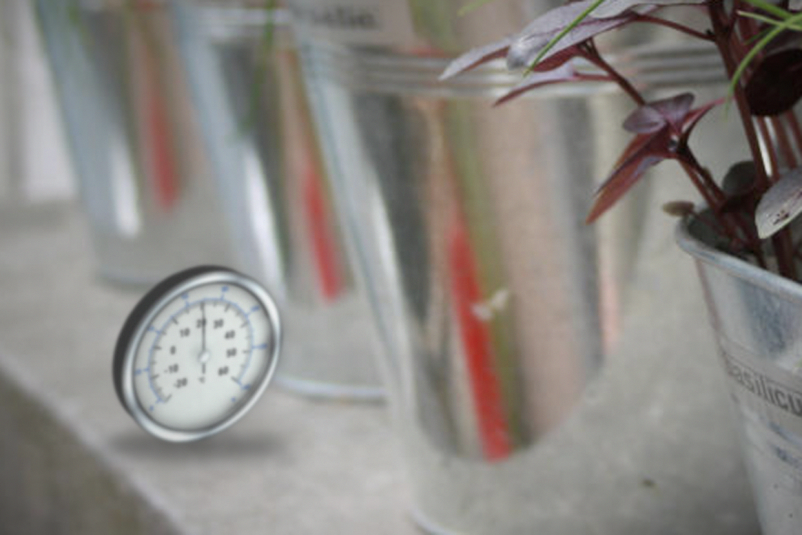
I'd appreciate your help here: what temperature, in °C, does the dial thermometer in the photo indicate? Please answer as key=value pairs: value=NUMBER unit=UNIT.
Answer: value=20 unit=°C
